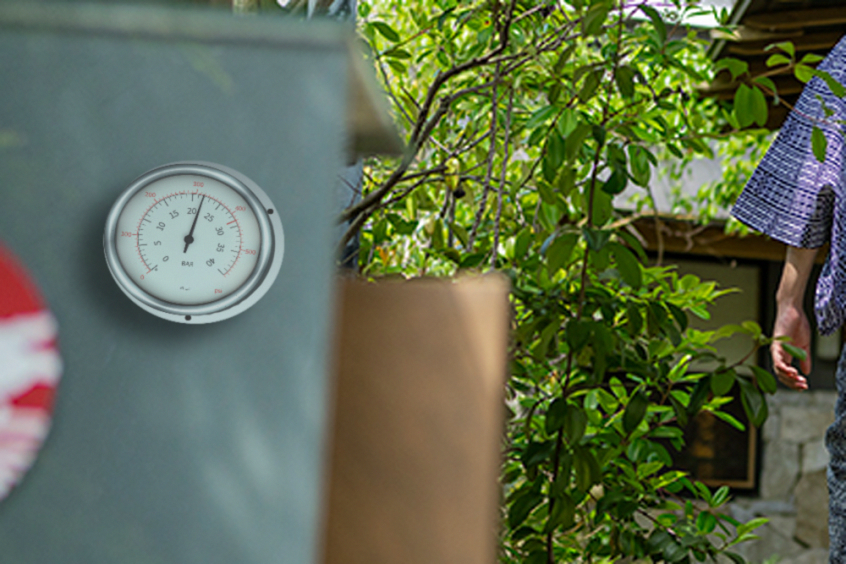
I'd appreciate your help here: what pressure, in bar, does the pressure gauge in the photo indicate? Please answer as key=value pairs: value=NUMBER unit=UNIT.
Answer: value=22 unit=bar
